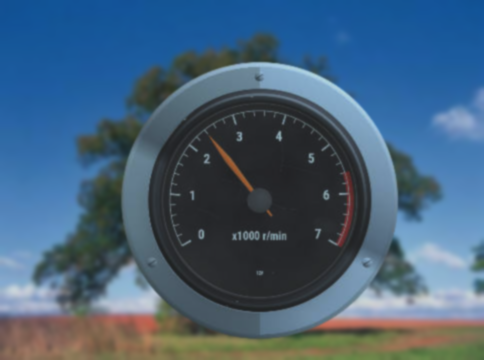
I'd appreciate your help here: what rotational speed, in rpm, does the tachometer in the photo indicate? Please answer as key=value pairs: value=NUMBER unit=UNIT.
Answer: value=2400 unit=rpm
